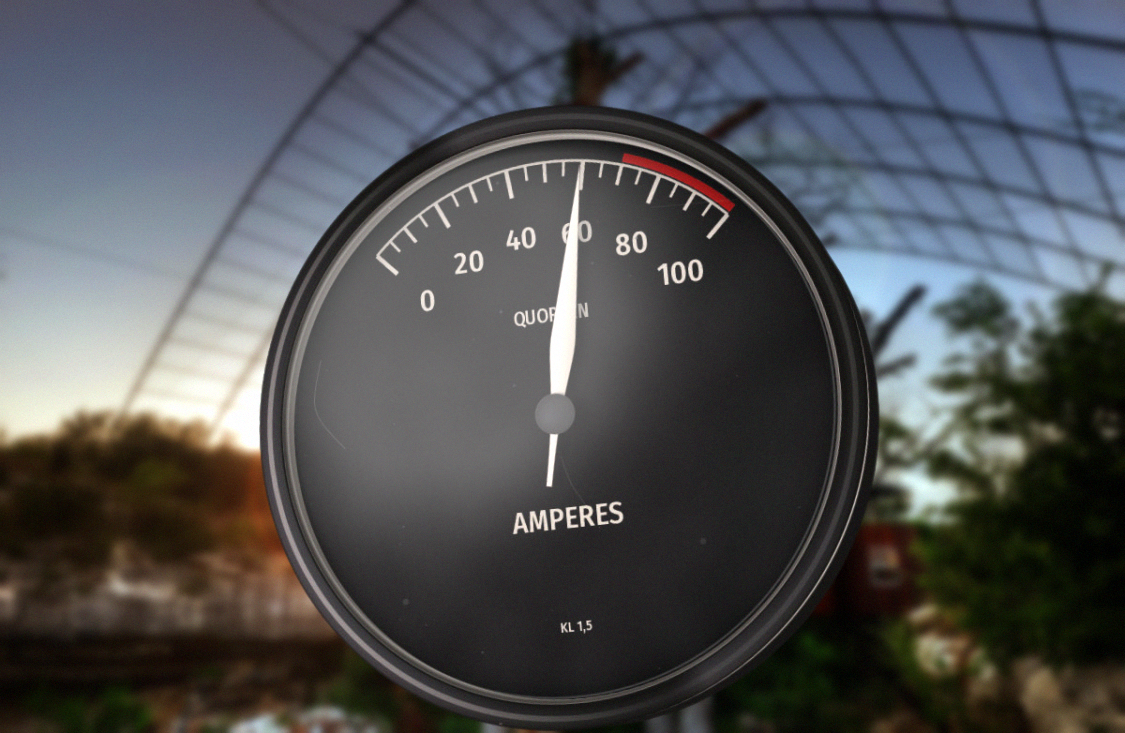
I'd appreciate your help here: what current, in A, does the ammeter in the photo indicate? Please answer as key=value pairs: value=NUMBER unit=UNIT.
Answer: value=60 unit=A
